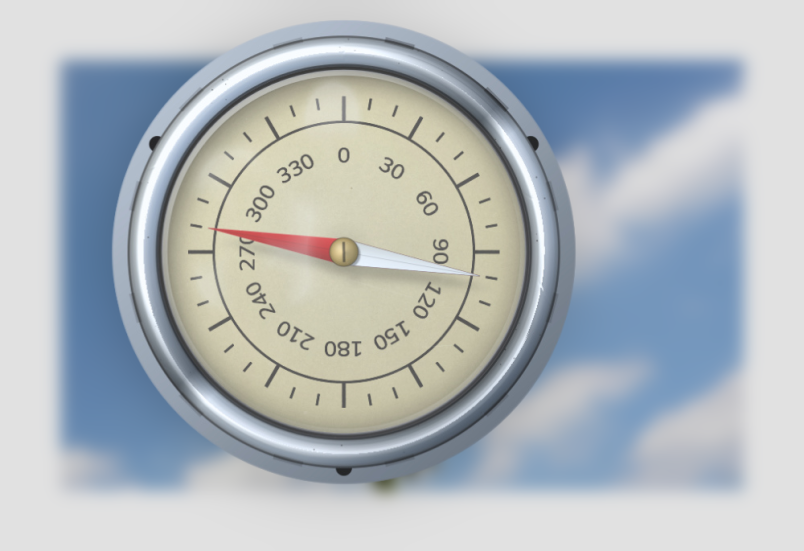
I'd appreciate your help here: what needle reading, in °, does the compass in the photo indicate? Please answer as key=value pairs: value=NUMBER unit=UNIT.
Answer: value=280 unit=°
